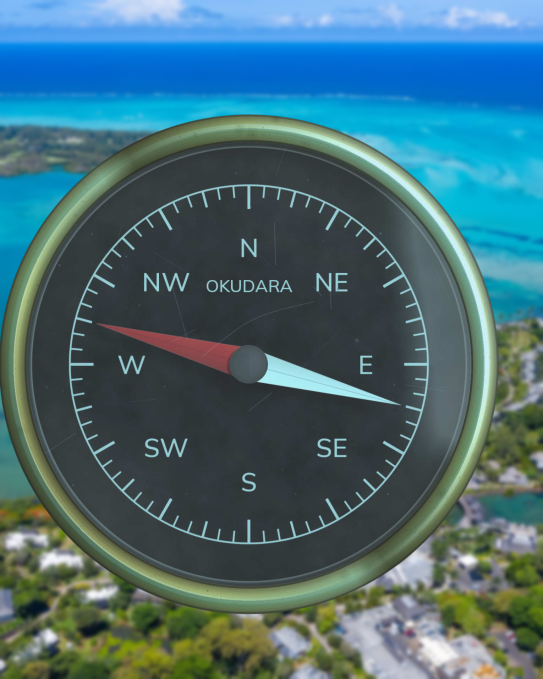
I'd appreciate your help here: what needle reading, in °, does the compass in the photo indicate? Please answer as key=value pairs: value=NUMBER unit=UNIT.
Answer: value=285 unit=°
